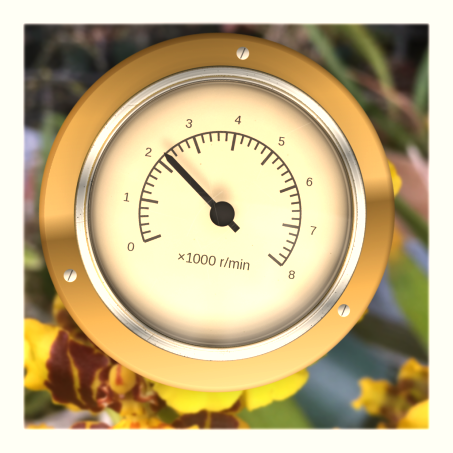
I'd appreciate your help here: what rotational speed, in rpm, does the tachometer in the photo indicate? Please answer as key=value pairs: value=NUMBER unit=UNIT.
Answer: value=2200 unit=rpm
